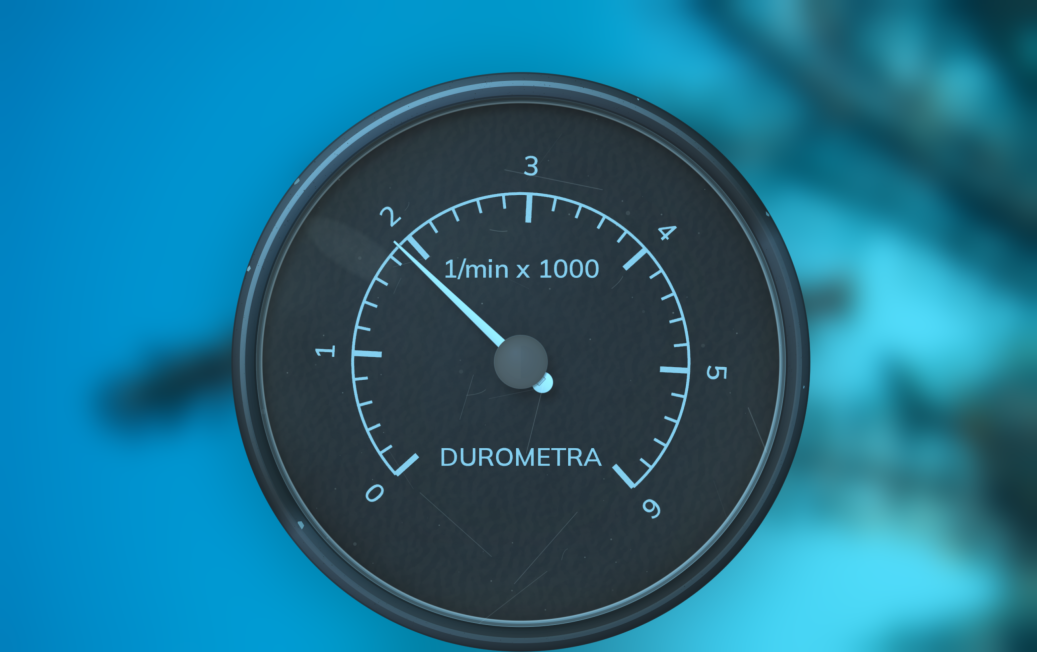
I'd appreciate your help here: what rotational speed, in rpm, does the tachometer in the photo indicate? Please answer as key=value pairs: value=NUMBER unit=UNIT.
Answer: value=1900 unit=rpm
